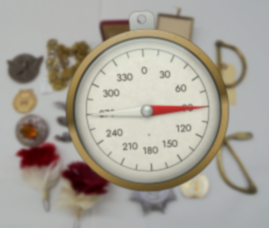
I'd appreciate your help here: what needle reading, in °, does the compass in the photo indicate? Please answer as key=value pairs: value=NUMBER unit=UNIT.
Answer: value=90 unit=°
